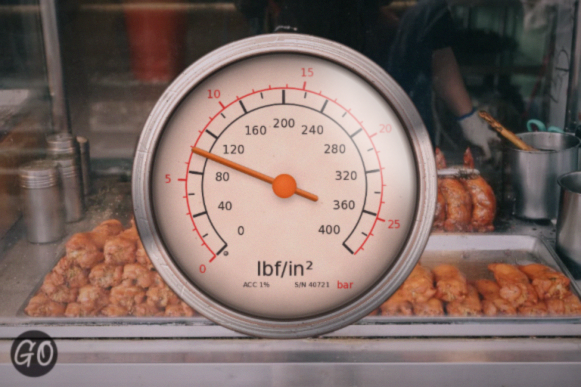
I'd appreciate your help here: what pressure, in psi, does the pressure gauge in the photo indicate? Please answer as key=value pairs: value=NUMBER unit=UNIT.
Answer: value=100 unit=psi
